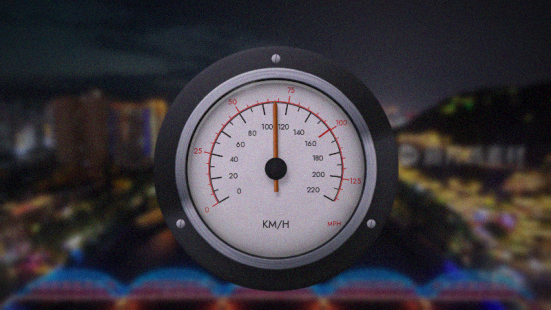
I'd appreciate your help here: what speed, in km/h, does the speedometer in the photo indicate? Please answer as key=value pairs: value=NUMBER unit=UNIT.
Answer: value=110 unit=km/h
